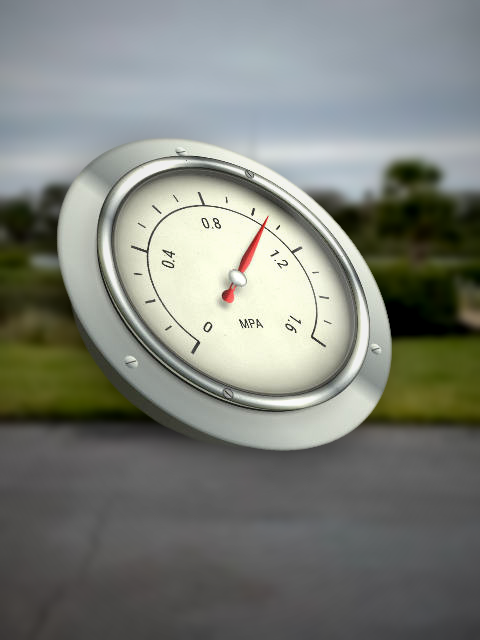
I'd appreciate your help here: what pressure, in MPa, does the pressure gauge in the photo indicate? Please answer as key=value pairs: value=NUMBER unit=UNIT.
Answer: value=1.05 unit=MPa
